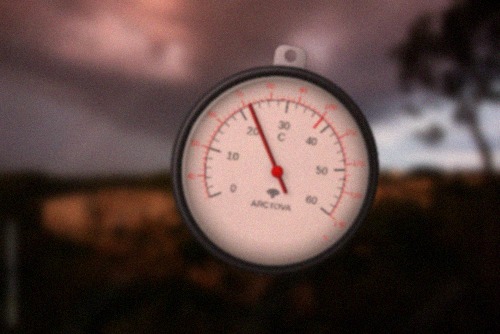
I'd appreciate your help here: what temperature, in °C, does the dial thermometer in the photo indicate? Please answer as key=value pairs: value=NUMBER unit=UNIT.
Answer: value=22 unit=°C
